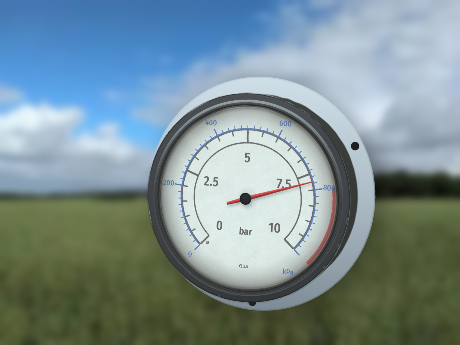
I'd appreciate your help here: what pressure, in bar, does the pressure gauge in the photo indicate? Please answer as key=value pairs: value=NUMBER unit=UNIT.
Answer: value=7.75 unit=bar
